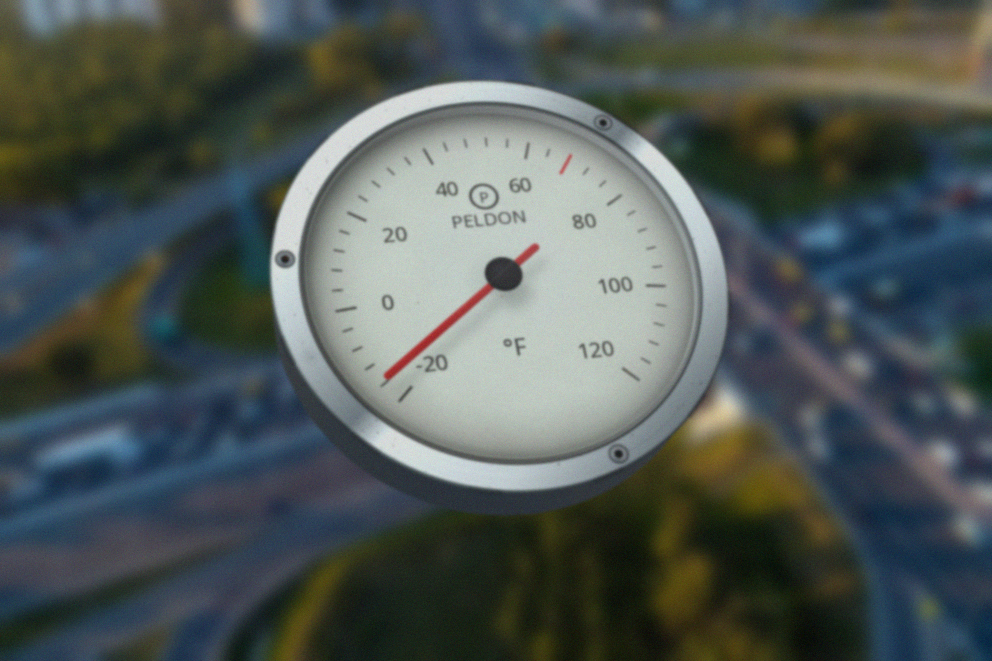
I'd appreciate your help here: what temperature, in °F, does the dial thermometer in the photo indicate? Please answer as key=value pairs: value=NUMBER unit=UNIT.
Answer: value=-16 unit=°F
